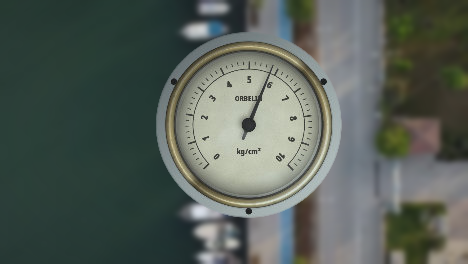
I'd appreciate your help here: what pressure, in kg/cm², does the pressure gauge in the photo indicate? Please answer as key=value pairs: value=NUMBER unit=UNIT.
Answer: value=5.8 unit=kg/cm²
